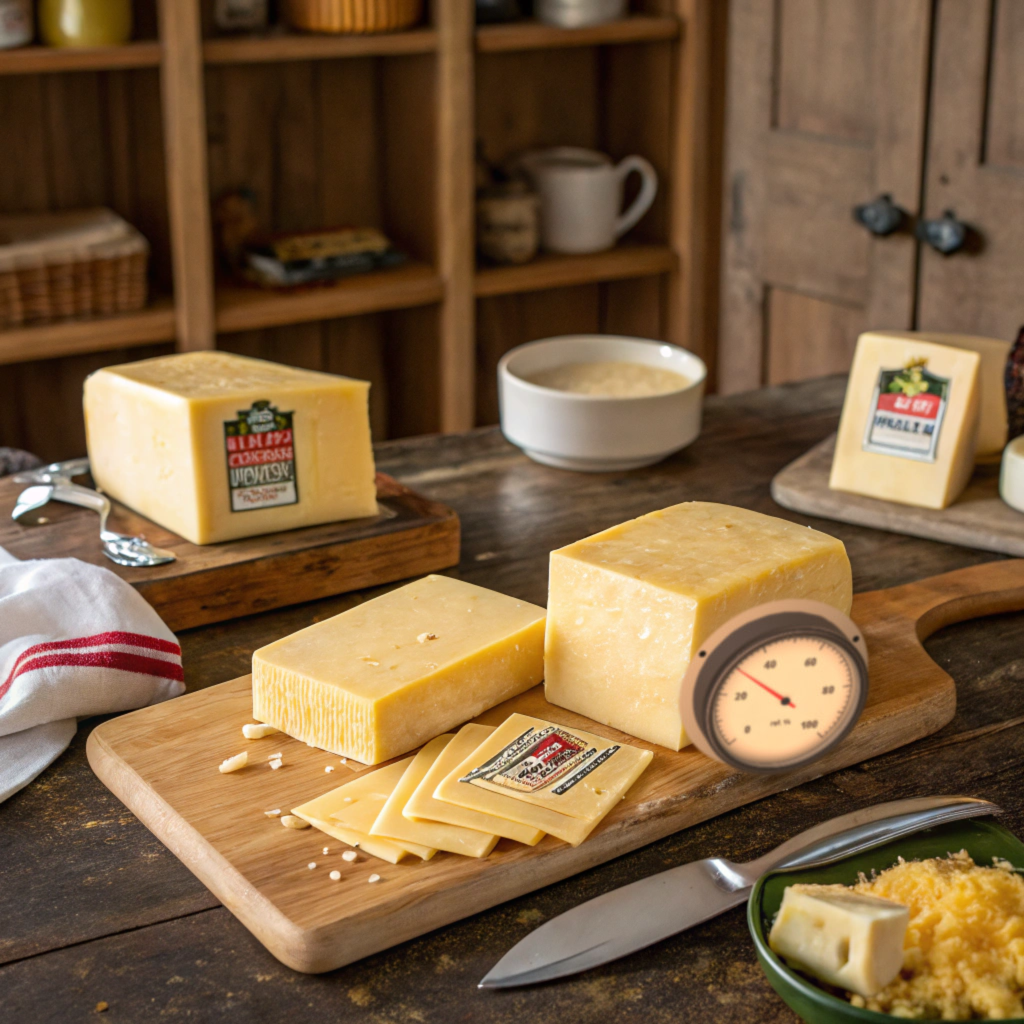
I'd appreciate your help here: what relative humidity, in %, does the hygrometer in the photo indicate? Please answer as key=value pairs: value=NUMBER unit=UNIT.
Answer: value=30 unit=%
